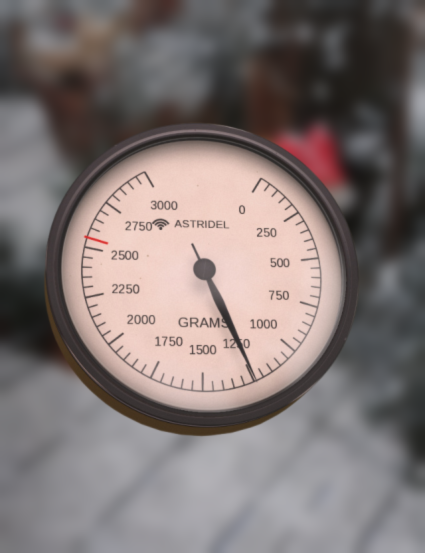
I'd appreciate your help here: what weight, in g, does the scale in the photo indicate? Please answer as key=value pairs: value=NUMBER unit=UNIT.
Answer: value=1250 unit=g
